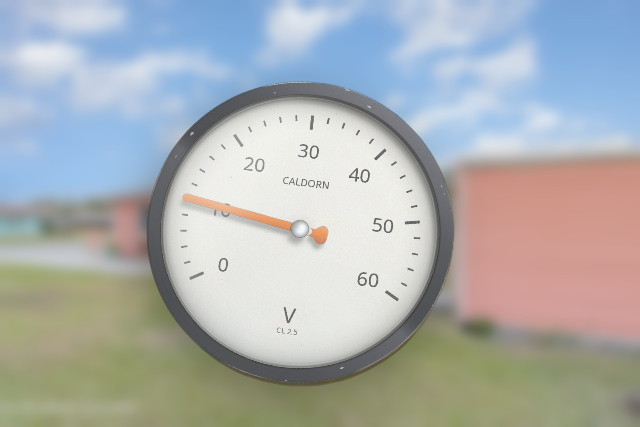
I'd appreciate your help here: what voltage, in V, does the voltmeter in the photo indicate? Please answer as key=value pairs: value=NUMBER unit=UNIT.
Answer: value=10 unit=V
